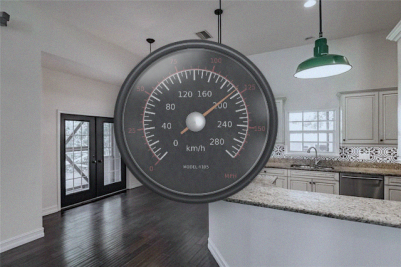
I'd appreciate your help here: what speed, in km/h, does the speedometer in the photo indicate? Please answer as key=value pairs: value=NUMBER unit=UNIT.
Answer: value=195 unit=km/h
